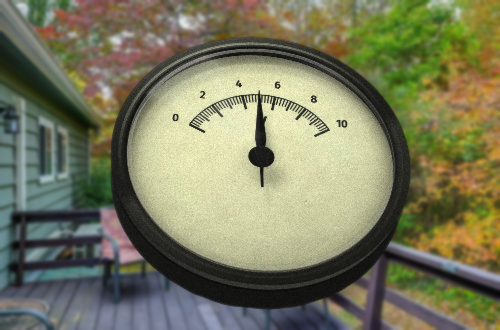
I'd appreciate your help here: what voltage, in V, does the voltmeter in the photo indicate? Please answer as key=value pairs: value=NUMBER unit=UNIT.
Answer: value=5 unit=V
